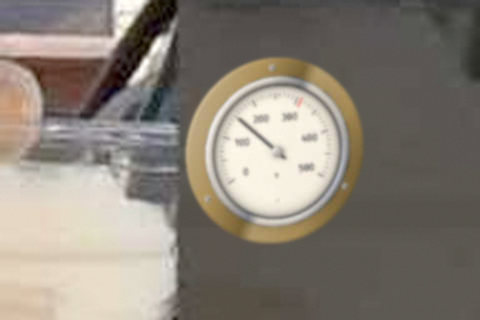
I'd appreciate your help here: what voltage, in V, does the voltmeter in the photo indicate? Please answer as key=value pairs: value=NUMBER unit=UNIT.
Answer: value=150 unit=V
